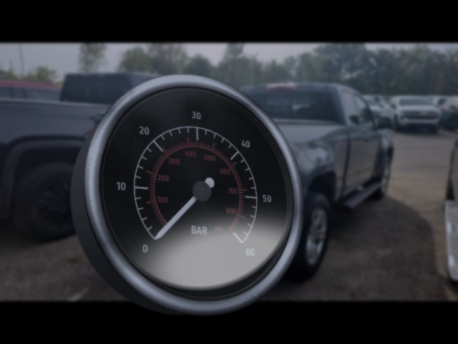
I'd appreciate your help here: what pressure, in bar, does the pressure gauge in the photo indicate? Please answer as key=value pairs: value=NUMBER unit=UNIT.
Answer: value=0 unit=bar
